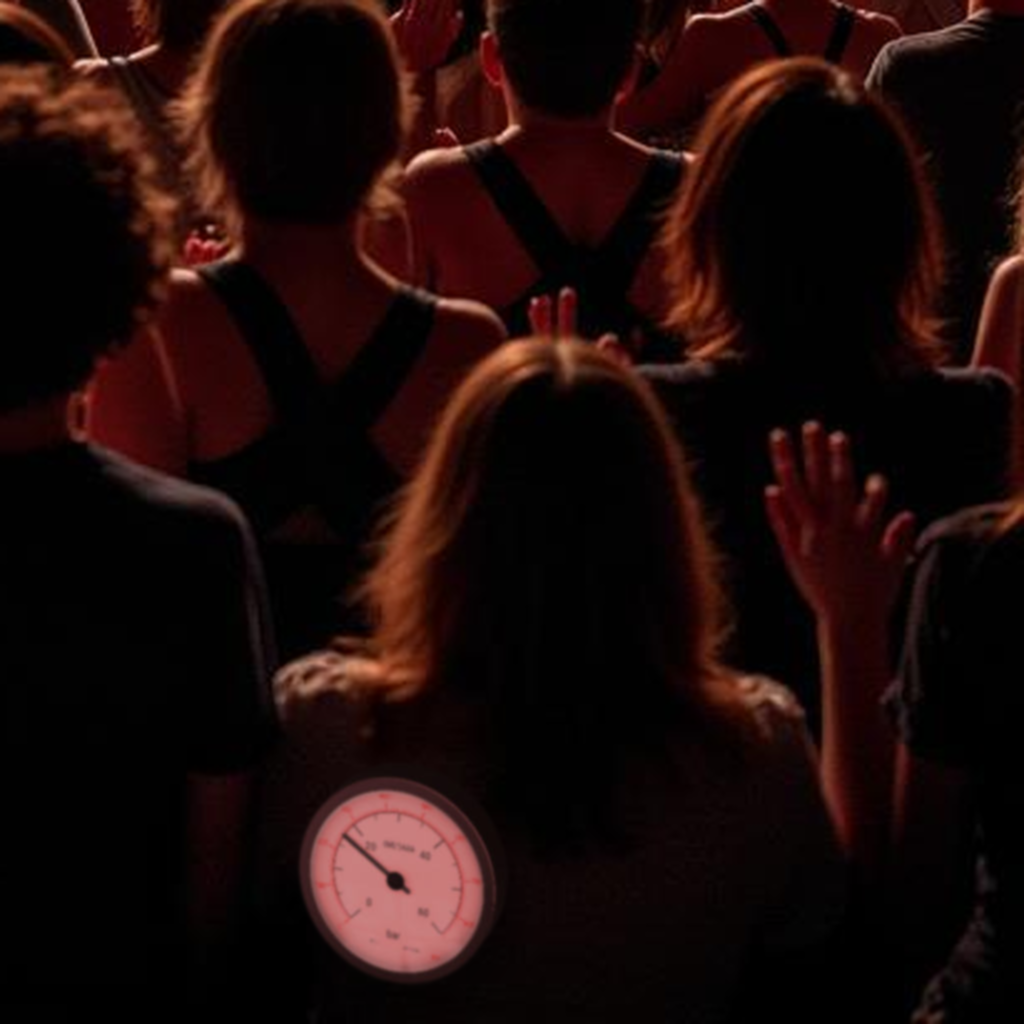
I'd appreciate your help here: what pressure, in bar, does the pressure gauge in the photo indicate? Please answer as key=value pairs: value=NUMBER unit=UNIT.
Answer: value=17.5 unit=bar
